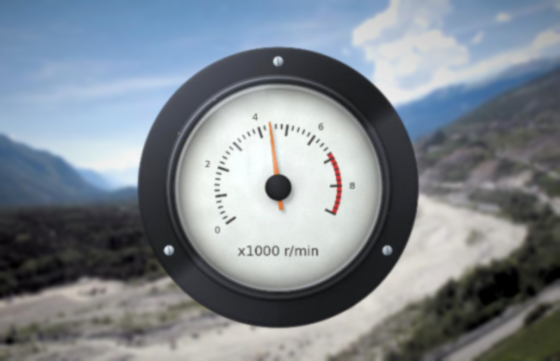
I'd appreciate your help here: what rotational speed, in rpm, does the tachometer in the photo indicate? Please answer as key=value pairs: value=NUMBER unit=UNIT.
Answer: value=4400 unit=rpm
